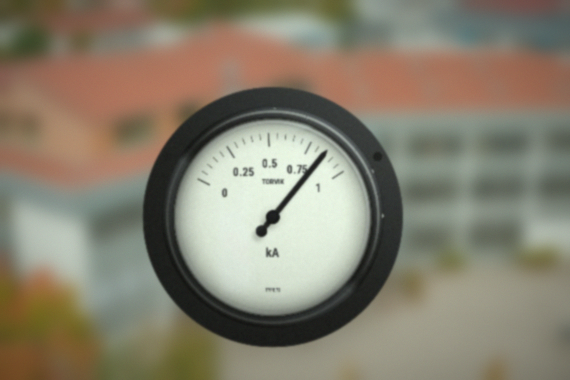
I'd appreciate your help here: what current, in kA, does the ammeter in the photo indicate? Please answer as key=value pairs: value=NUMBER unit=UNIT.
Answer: value=0.85 unit=kA
